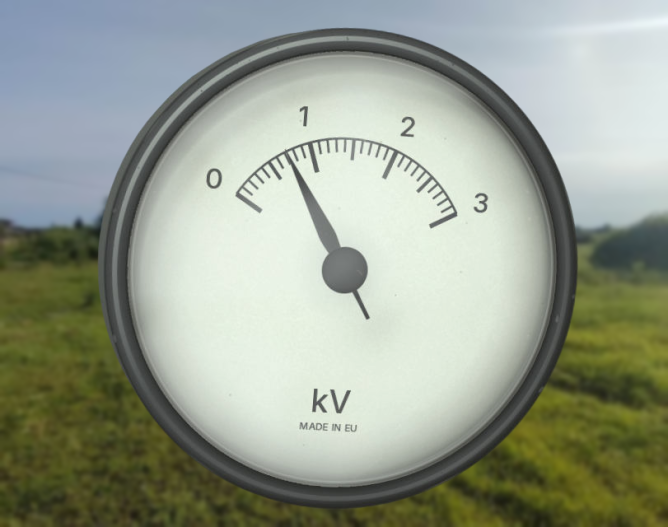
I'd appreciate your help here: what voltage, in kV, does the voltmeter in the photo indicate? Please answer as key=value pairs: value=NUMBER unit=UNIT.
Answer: value=0.7 unit=kV
